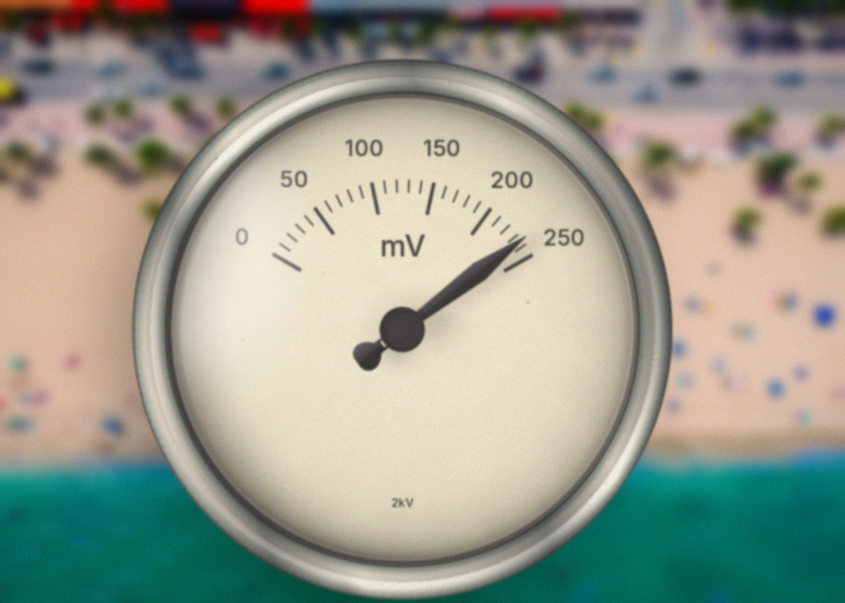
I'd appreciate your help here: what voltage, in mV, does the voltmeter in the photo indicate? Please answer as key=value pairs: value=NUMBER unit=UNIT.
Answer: value=235 unit=mV
